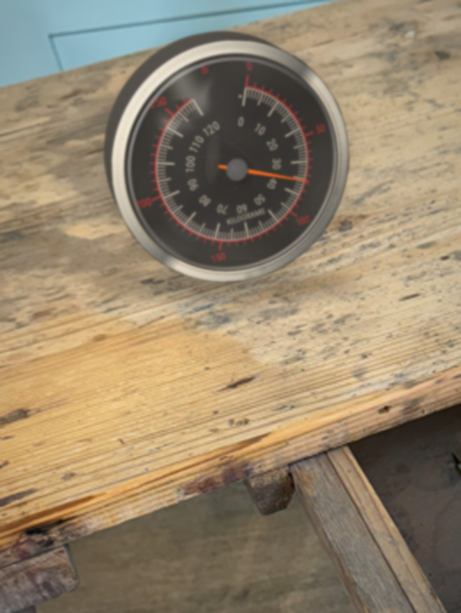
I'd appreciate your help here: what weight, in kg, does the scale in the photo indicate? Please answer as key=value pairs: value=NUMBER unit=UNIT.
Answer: value=35 unit=kg
